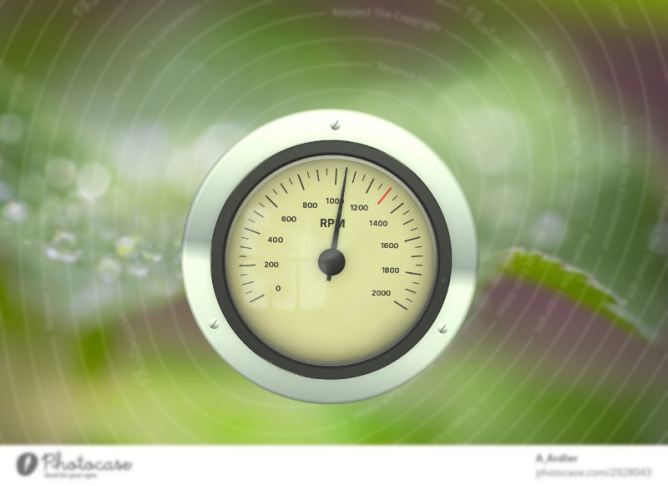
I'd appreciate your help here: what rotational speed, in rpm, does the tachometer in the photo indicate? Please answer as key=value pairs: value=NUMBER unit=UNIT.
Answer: value=1050 unit=rpm
